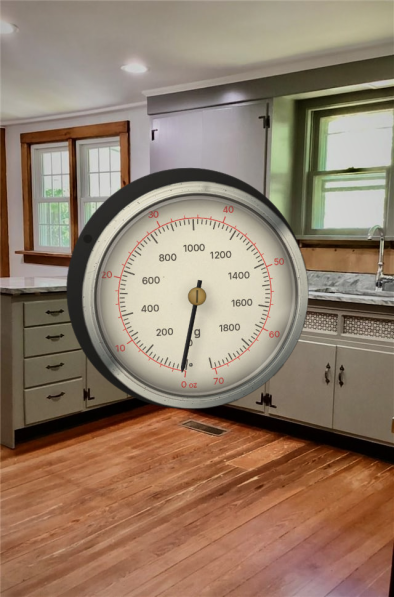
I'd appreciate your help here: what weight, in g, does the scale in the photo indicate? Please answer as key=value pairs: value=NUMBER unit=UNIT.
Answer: value=20 unit=g
